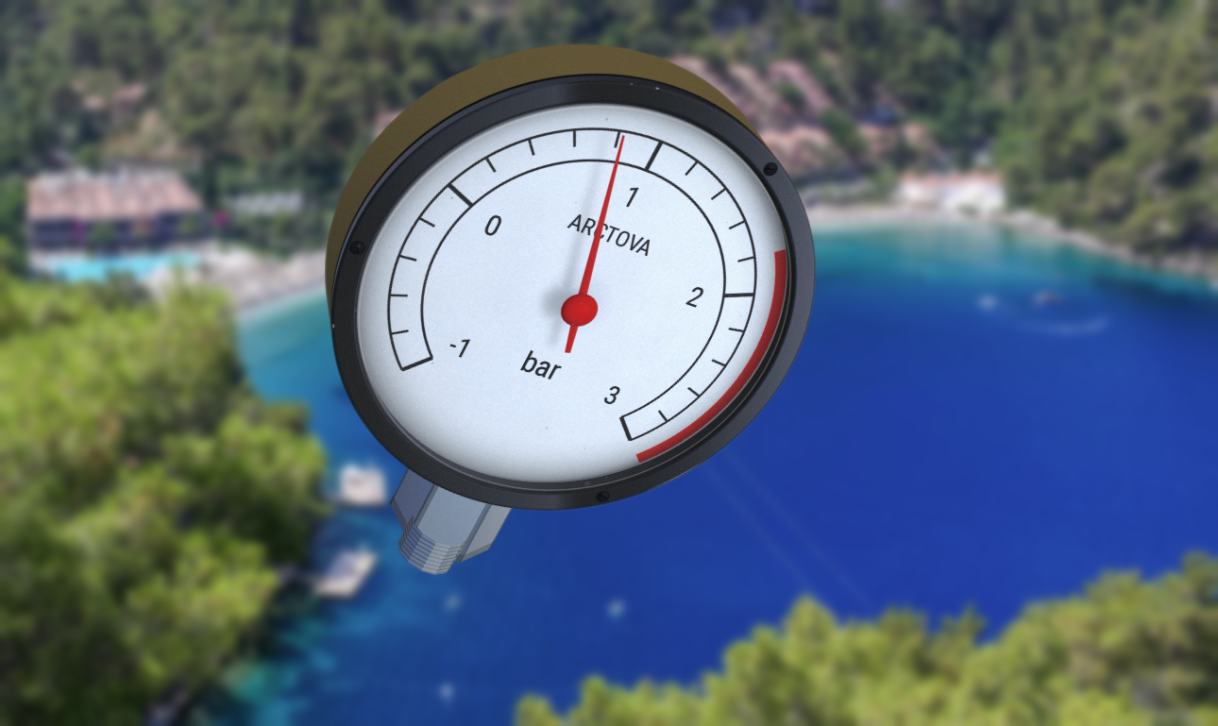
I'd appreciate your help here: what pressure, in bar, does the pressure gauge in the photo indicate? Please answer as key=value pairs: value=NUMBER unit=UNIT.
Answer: value=0.8 unit=bar
